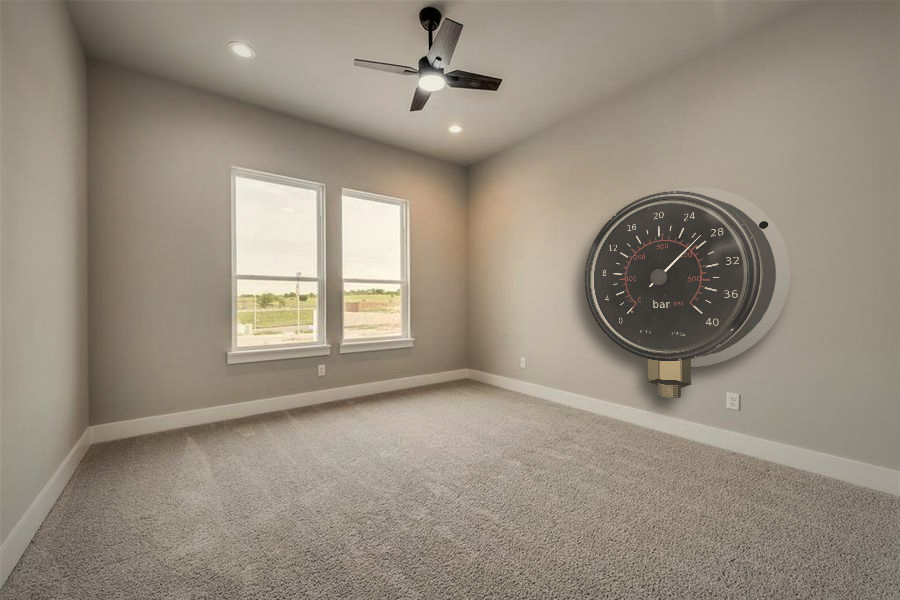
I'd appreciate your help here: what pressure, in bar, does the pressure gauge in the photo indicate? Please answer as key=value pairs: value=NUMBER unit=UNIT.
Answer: value=27 unit=bar
